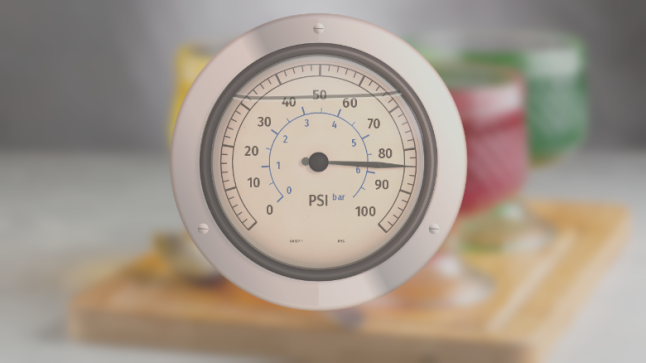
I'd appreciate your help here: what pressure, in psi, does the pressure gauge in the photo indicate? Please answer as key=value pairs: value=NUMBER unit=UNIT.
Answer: value=84 unit=psi
